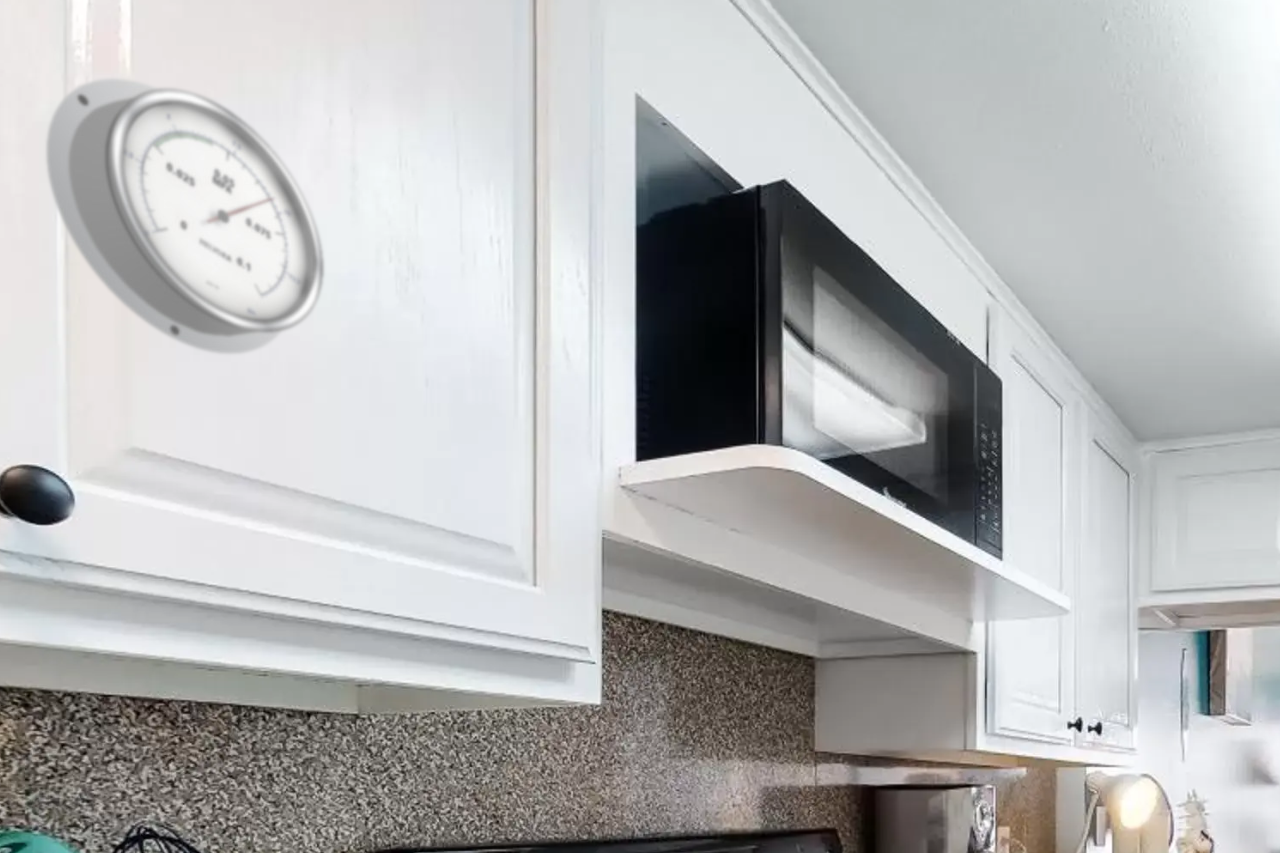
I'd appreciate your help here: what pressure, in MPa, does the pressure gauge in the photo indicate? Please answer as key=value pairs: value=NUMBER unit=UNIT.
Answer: value=0.065 unit=MPa
